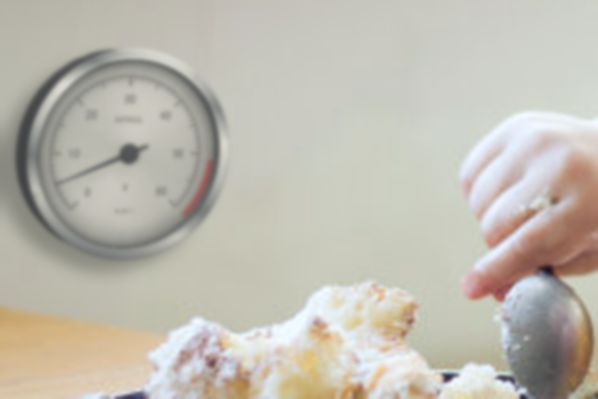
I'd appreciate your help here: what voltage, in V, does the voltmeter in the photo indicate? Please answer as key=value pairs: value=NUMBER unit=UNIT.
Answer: value=5 unit=V
